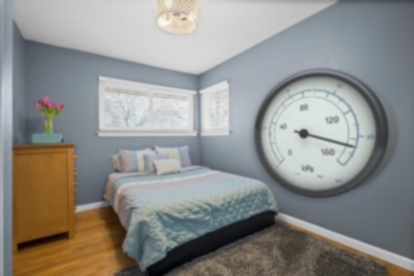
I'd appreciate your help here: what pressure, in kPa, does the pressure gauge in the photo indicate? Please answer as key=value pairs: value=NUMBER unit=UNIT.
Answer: value=145 unit=kPa
